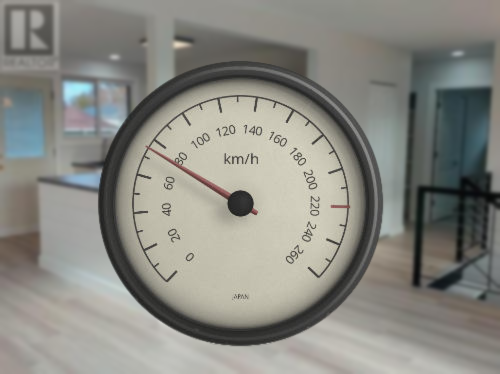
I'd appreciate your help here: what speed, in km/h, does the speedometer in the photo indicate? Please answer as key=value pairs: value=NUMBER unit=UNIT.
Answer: value=75 unit=km/h
